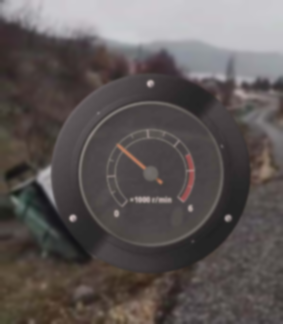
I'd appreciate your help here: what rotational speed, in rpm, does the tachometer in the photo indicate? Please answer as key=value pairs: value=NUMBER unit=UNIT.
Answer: value=2000 unit=rpm
